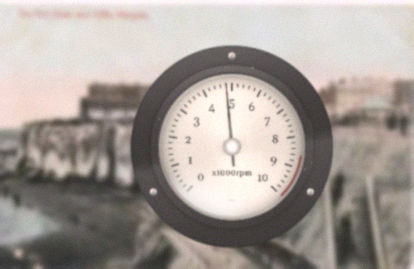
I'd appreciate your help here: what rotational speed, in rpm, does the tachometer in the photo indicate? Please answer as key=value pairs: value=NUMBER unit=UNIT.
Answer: value=4800 unit=rpm
